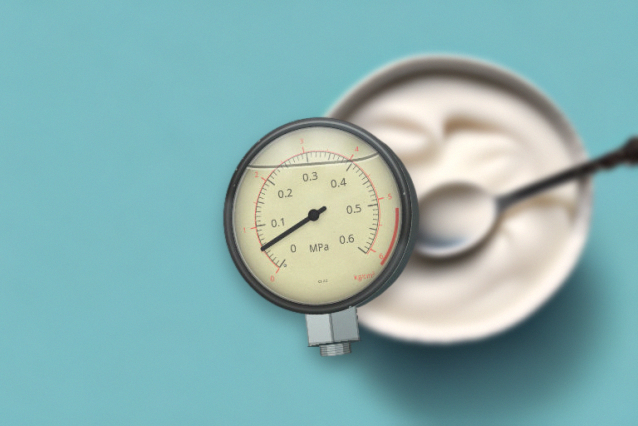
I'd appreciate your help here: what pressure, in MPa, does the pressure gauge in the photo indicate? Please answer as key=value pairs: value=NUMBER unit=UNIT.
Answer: value=0.05 unit=MPa
